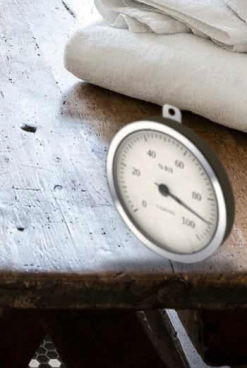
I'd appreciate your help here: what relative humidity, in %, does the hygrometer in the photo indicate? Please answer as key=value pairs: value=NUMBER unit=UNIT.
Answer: value=90 unit=%
